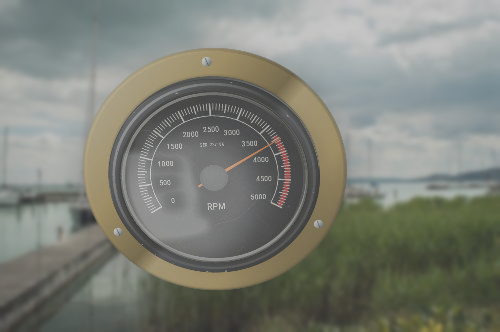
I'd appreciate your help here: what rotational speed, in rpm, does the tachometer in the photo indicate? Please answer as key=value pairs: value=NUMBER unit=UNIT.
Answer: value=3750 unit=rpm
